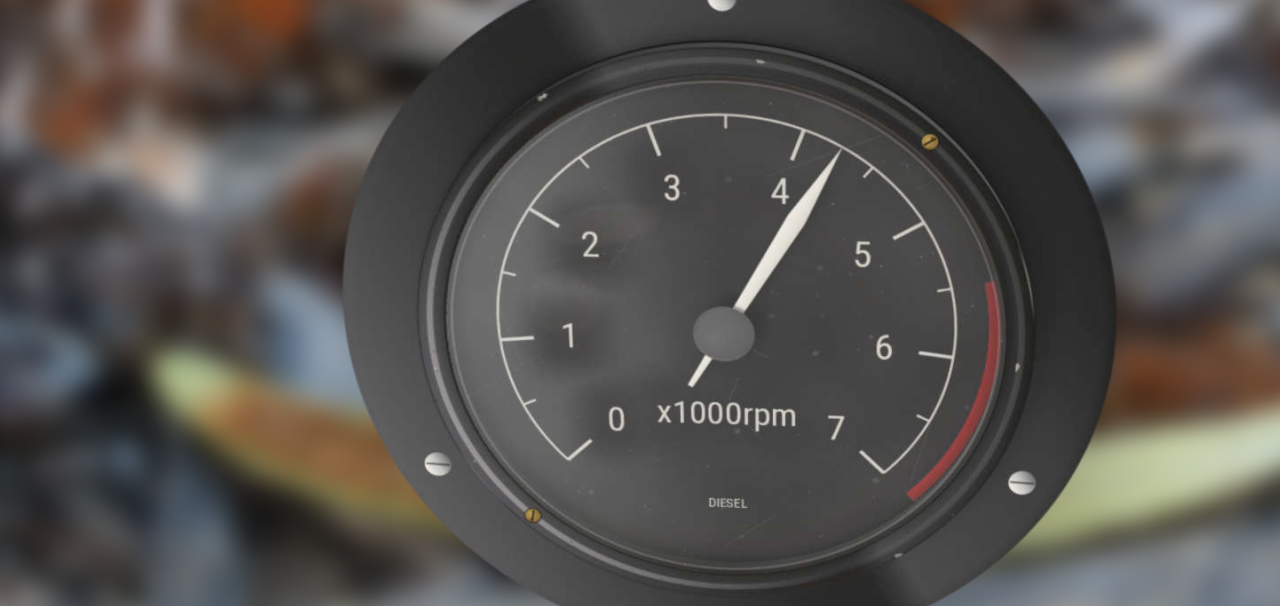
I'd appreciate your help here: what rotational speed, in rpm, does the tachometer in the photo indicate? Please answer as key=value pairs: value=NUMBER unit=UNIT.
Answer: value=4250 unit=rpm
